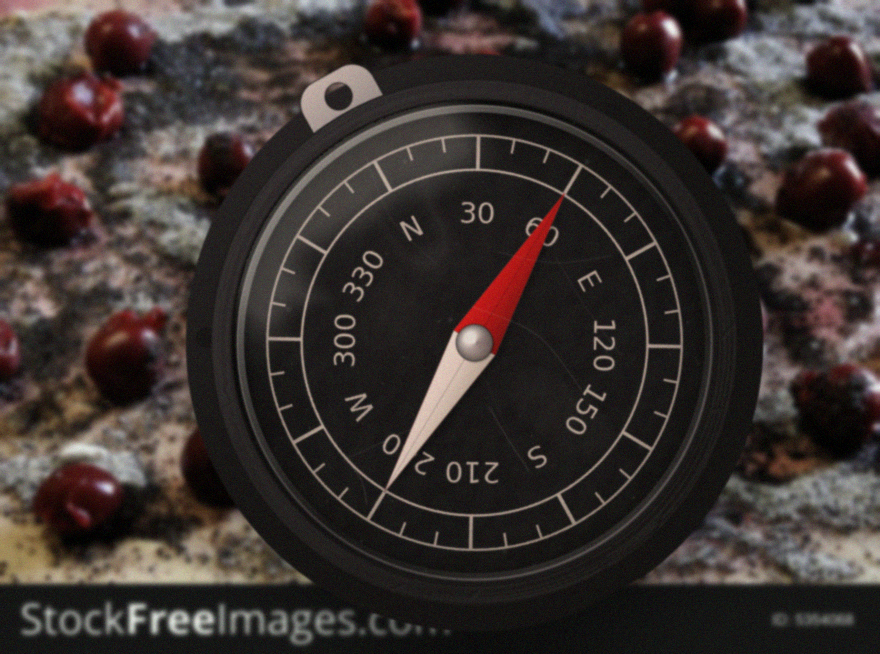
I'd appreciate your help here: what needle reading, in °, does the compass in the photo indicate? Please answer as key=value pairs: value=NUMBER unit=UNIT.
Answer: value=60 unit=°
